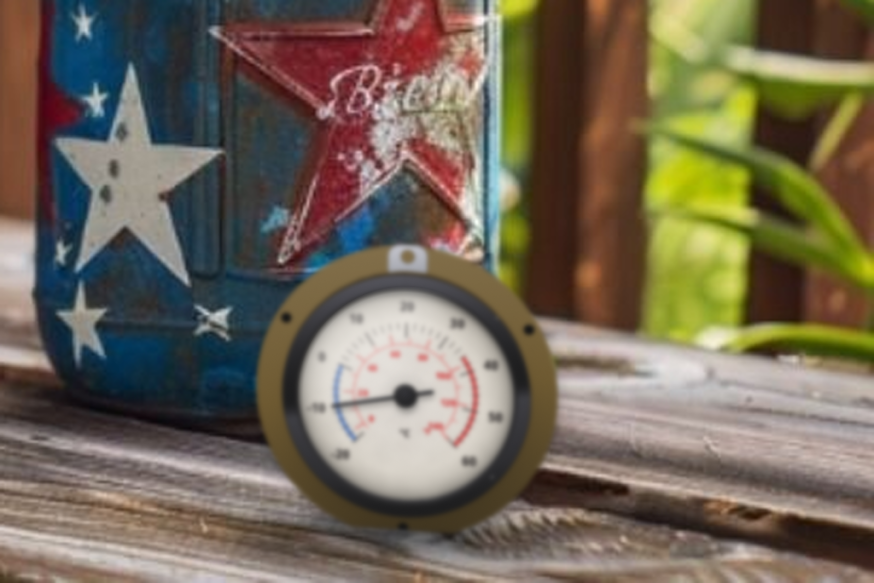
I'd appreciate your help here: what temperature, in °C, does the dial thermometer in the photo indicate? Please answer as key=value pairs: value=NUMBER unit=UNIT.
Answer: value=-10 unit=°C
